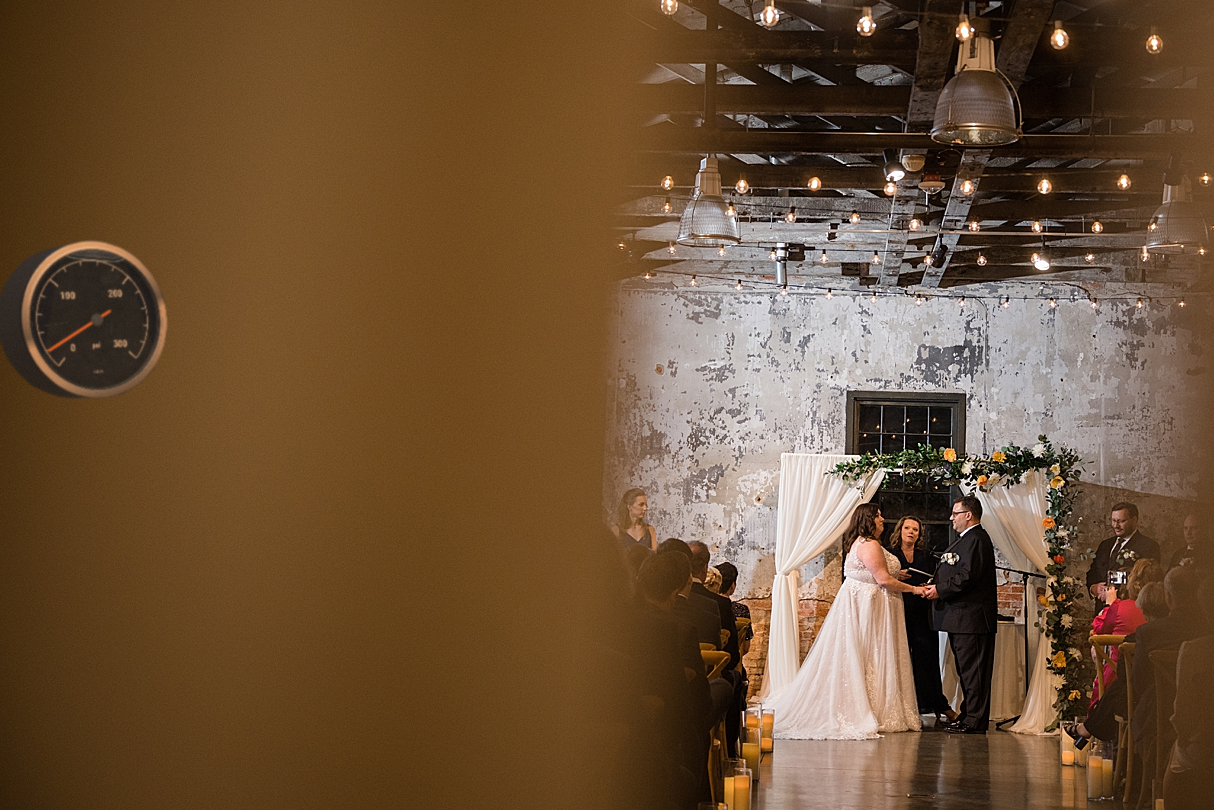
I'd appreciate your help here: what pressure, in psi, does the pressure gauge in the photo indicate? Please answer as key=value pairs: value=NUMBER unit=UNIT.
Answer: value=20 unit=psi
